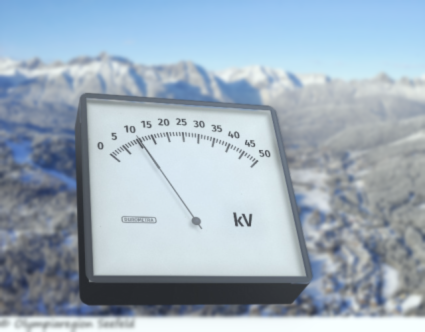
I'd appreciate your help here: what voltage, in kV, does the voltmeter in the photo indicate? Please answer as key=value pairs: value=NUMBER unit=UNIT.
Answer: value=10 unit=kV
